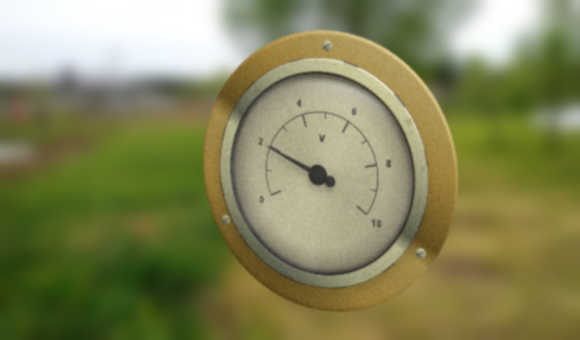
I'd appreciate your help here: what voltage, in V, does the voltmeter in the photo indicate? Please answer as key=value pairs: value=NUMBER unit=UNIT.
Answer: value=2 unit=V
